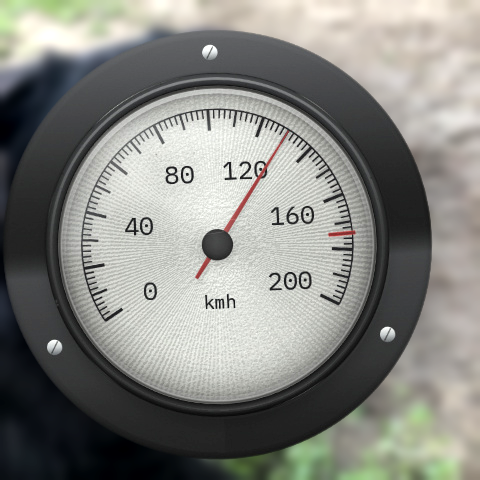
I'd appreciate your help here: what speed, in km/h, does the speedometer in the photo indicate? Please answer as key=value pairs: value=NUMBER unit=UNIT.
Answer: value=130 unit=km/h
